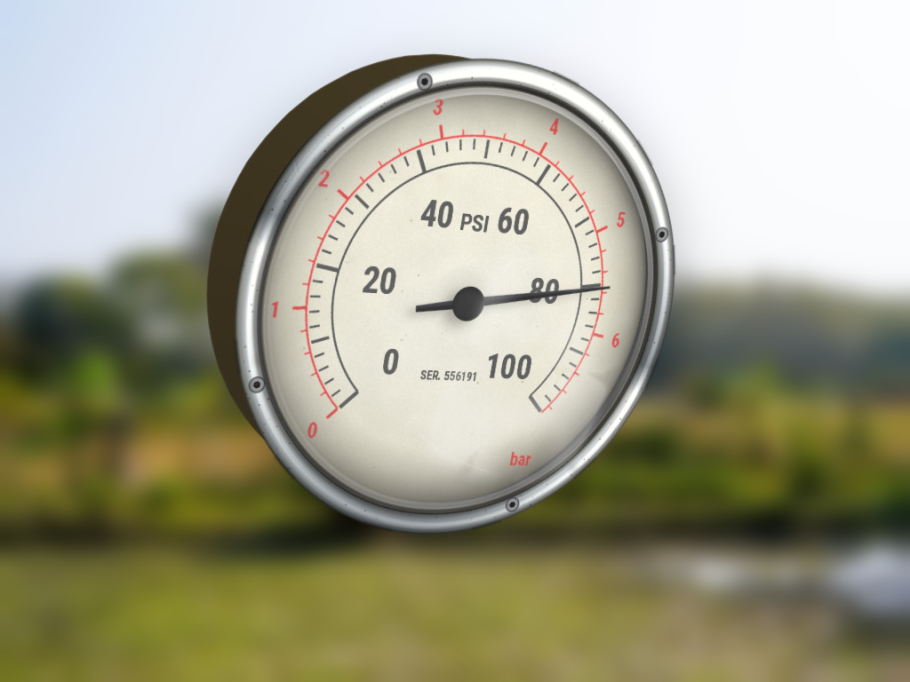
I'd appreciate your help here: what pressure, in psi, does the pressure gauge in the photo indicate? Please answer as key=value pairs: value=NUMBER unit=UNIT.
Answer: value=80 unit=psi
